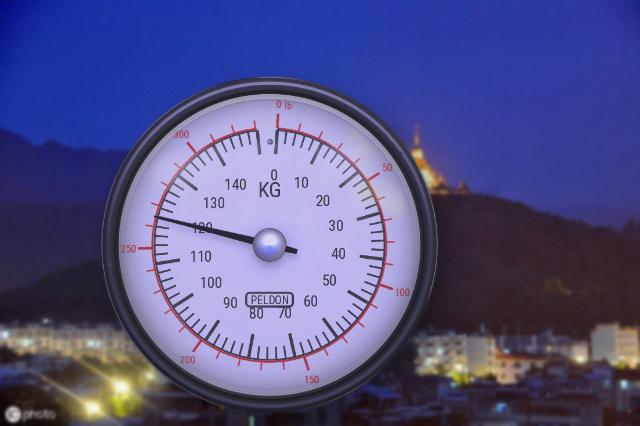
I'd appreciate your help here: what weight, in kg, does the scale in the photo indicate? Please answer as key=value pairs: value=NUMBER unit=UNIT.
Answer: value=120 unit=kg
